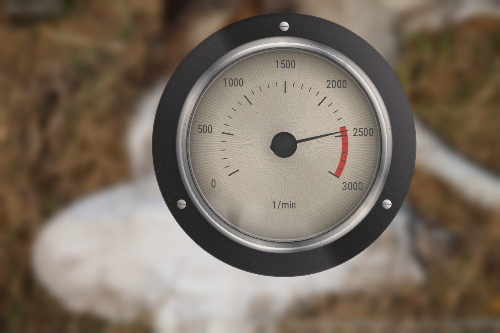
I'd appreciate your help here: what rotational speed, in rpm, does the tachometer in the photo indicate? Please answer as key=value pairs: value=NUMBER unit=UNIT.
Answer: value=2450 unit=rpm
